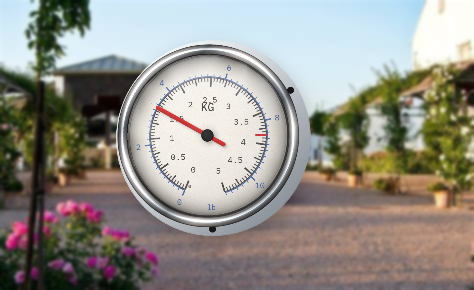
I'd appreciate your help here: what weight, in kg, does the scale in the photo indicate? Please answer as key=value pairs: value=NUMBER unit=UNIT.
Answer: value=1.5 unit=kg
